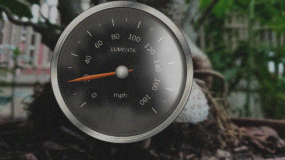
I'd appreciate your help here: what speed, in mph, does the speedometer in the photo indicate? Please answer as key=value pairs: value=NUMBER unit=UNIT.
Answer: value=20 unit=mph
